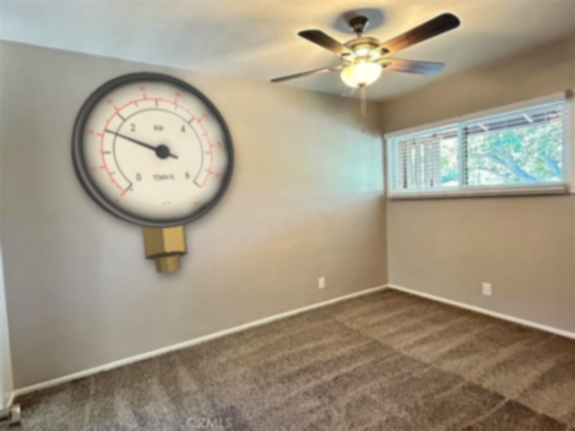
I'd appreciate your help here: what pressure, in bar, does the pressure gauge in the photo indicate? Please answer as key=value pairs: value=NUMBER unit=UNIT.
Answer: value=1.5 unit=bar
